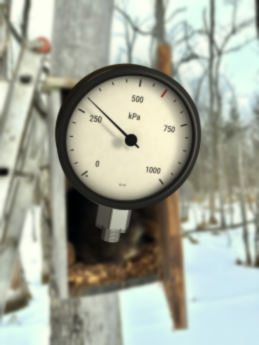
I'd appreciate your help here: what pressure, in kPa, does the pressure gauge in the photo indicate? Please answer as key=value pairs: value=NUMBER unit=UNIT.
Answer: value=300 unit=kPa
